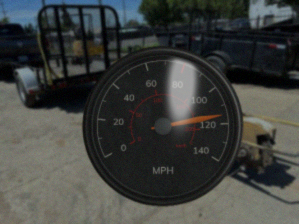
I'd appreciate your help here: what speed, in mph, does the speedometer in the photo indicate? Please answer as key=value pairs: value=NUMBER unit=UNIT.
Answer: value=115 unit=mph
